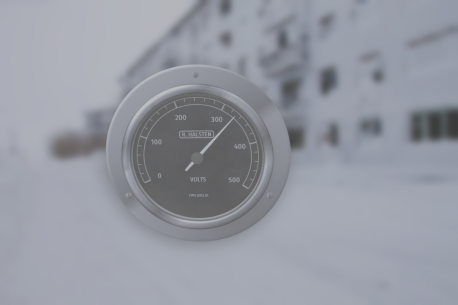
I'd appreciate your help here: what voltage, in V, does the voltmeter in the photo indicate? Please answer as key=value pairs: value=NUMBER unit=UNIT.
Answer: value=330 unit=V
